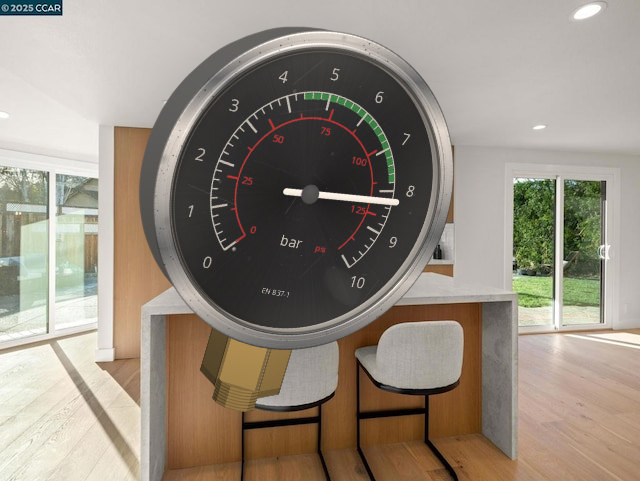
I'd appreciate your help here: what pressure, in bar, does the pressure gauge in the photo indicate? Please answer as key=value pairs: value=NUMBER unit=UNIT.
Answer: value=8.2 unit=bar
